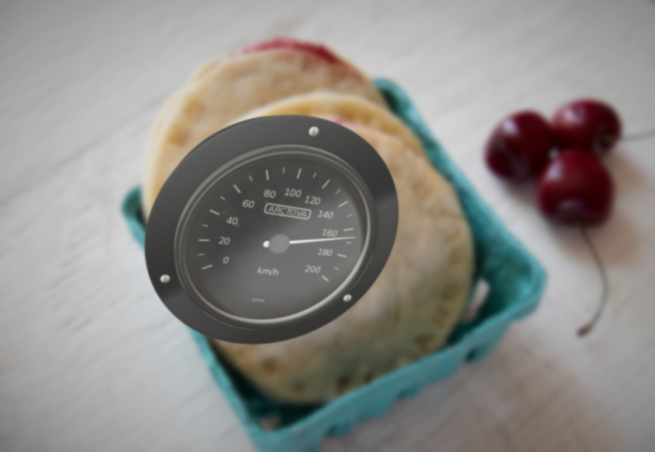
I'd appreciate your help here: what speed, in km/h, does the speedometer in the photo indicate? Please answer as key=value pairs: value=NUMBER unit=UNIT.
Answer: value=165 unit=km/h
